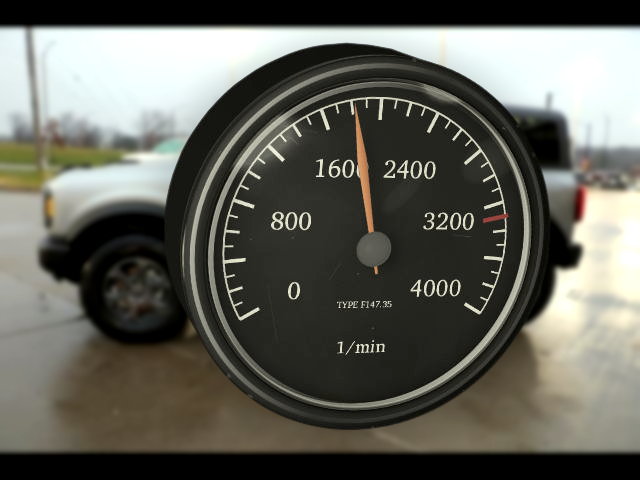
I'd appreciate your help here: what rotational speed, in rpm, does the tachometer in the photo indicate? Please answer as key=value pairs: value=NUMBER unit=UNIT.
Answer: value=1800 unit=rpm
